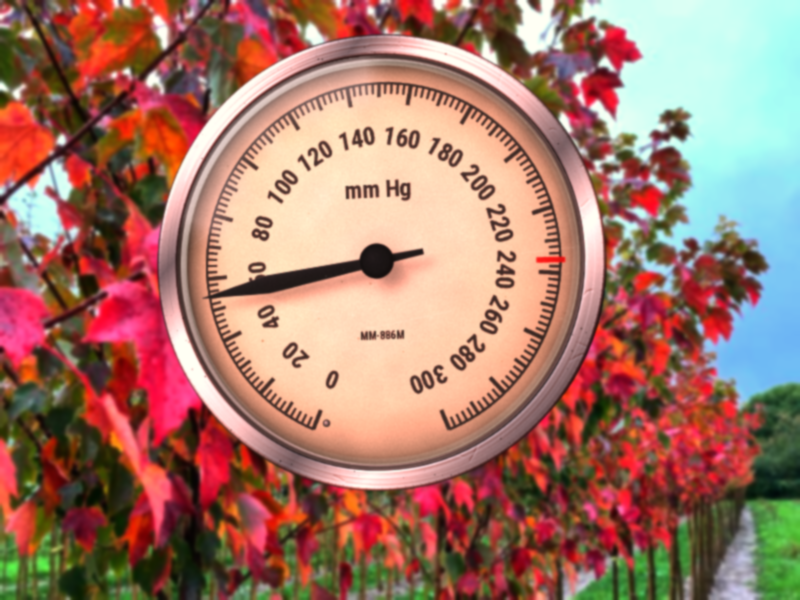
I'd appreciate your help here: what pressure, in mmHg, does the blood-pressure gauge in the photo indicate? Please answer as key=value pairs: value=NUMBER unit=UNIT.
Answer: value=54 unit=mmHg
